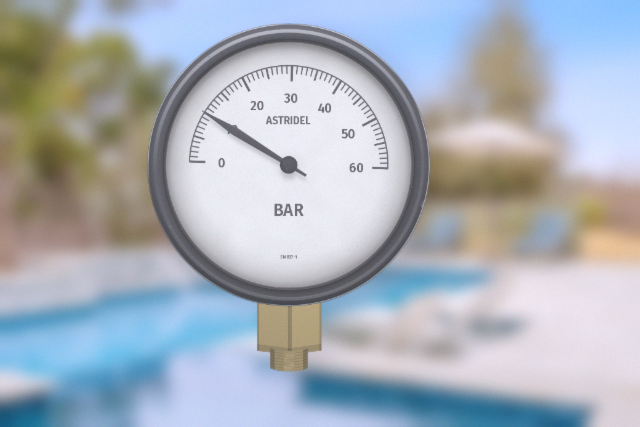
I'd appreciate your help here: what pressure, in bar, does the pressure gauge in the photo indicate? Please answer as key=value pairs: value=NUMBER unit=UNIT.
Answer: value=10 unit=bar
